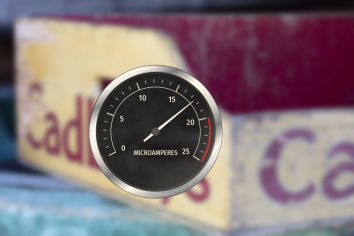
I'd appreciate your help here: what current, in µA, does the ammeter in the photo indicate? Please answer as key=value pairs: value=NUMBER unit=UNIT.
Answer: value=17.5 unit=µA
